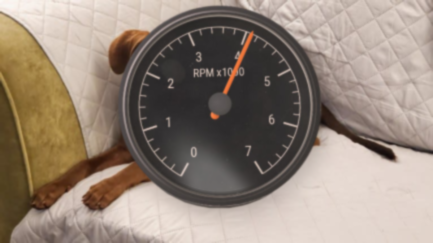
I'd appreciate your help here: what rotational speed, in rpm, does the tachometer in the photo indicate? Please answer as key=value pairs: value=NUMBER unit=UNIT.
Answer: value=4100 unit=rpm
